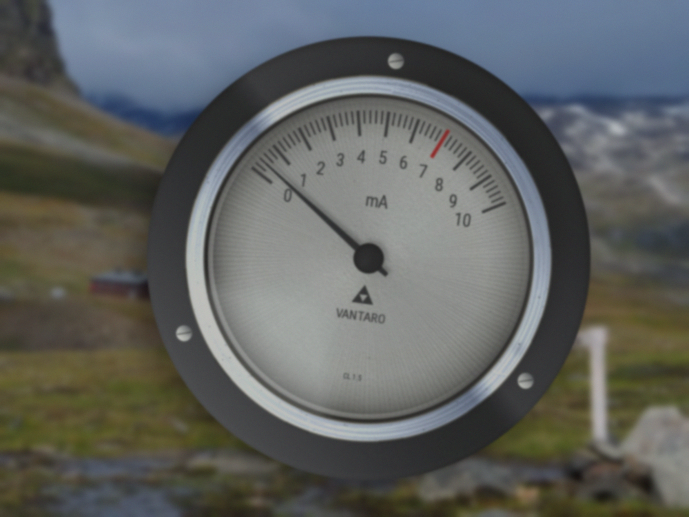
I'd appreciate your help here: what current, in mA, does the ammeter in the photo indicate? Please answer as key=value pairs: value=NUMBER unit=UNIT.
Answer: value=0.4 unit=mA
